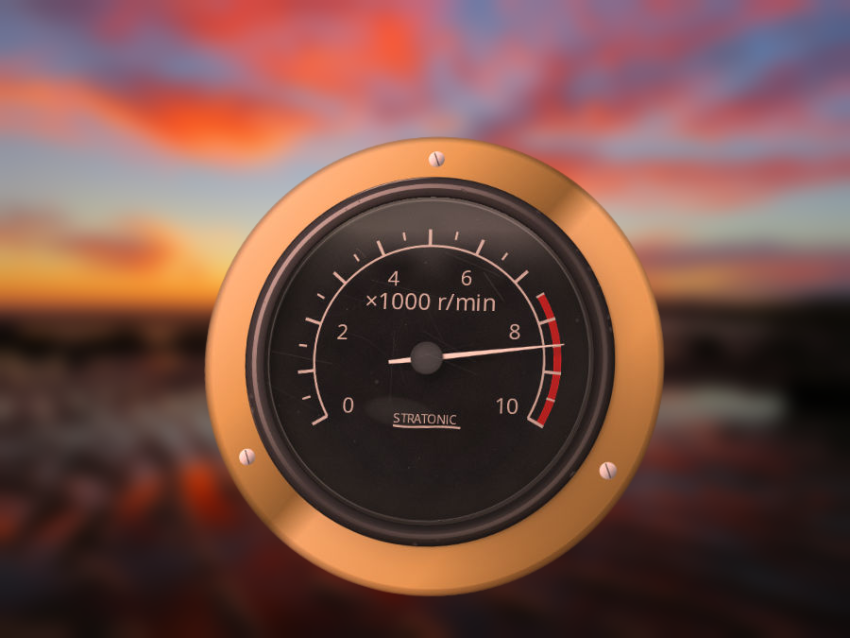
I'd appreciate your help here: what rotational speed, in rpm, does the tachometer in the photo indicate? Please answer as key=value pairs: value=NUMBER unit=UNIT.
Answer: value=8500 unit=rpm
